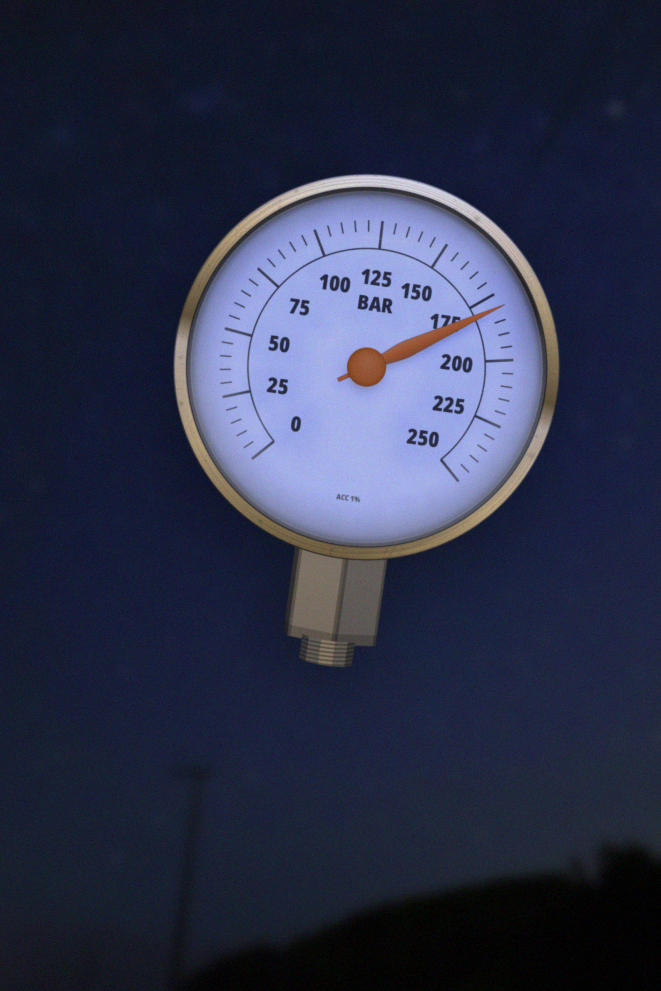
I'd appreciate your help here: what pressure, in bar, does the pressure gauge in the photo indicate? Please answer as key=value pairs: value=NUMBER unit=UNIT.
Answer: value=180 unit=bar
